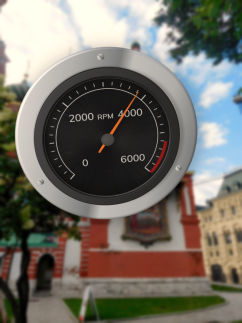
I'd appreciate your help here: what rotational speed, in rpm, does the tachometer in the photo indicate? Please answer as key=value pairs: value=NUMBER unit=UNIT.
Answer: value=3800 unit=rpm
